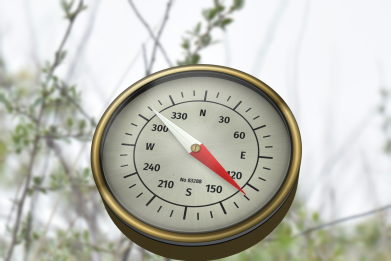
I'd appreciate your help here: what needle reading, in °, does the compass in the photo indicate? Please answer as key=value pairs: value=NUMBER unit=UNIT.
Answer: value=130 unit=°
